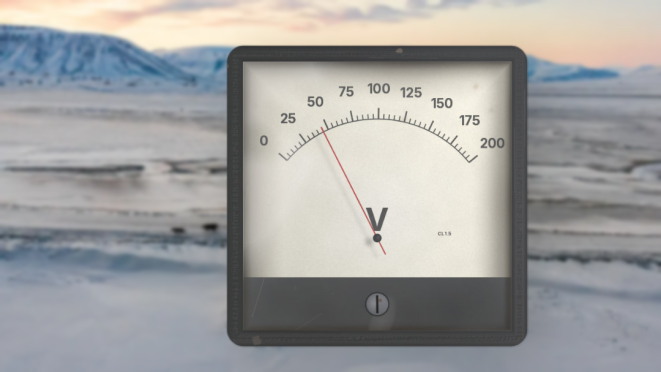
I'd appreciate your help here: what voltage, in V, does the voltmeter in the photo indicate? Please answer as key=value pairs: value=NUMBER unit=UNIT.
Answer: value=45 unit=V
